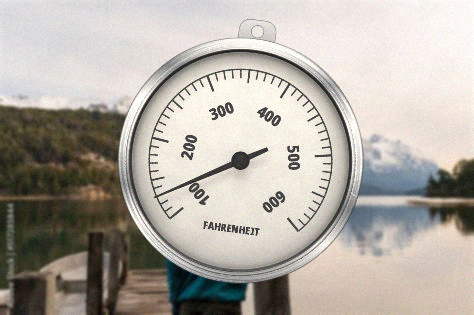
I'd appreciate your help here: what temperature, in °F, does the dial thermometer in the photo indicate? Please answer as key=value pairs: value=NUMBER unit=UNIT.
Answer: value=130 unit=°F
